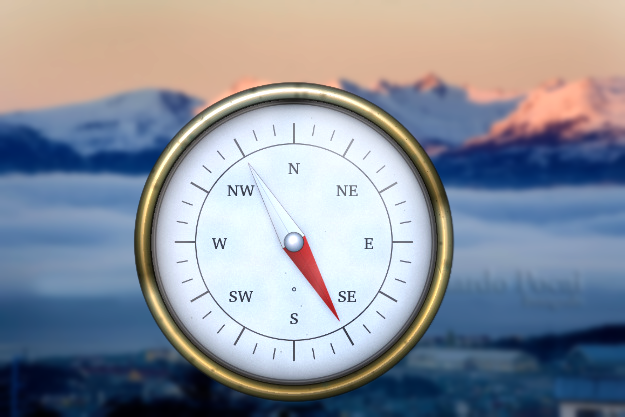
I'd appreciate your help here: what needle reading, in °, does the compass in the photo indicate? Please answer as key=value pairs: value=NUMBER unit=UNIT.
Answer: value=150 unit=°
